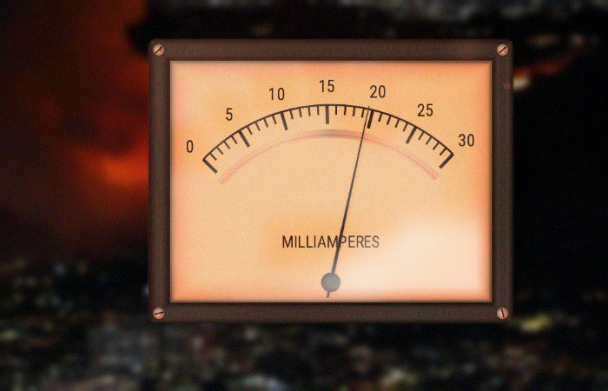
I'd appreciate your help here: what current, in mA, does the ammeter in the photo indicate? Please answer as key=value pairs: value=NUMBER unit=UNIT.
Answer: value=19.5 unit=mA
